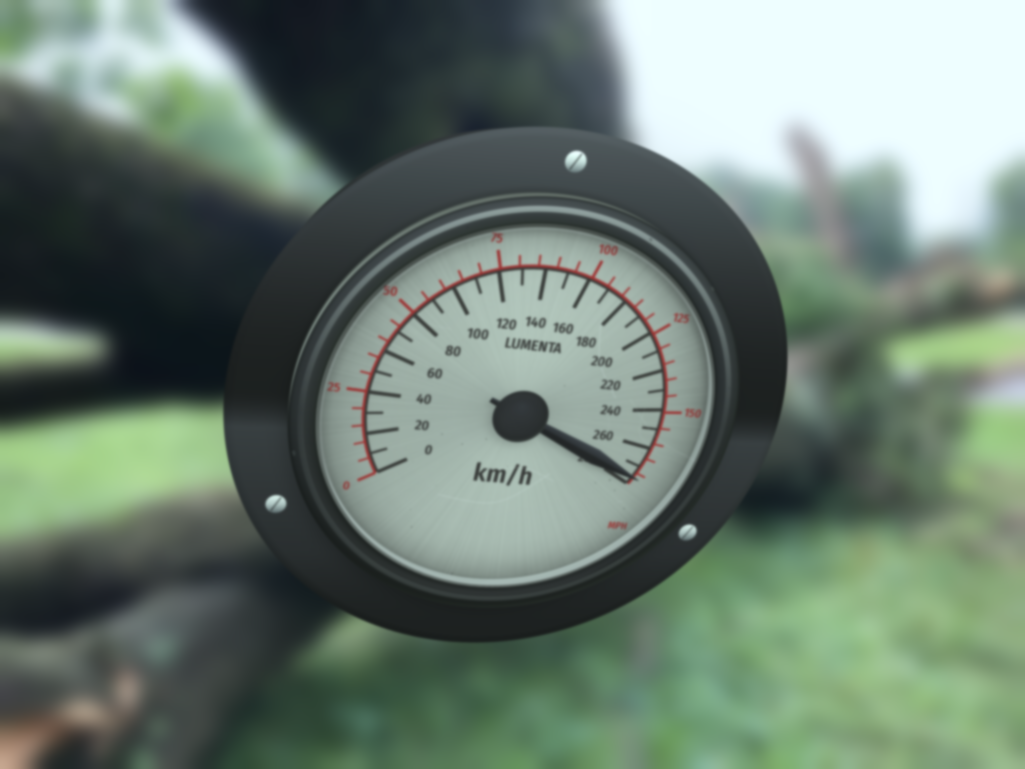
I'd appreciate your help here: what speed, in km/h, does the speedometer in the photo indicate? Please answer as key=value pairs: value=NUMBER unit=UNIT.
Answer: value=275 unit=km/h
